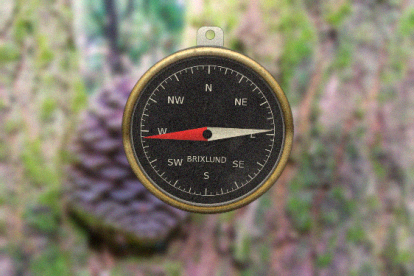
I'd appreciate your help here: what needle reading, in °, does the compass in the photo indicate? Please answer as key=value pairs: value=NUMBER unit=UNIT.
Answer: value=265 unit=°
